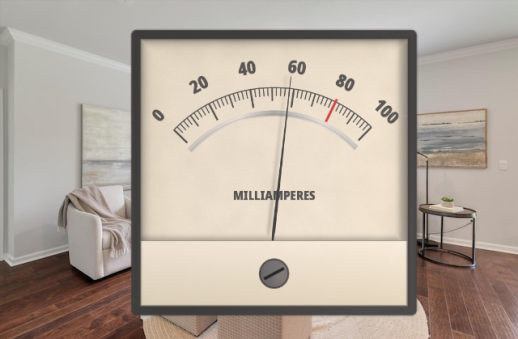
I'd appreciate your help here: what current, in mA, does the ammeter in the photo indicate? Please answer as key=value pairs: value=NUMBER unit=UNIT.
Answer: value=58 unit=mA
